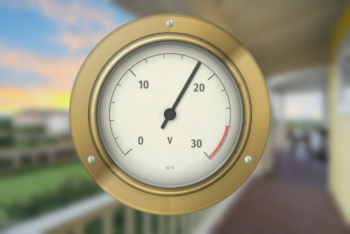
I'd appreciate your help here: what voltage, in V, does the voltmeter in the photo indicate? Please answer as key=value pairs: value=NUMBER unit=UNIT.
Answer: value=18 unit=V
